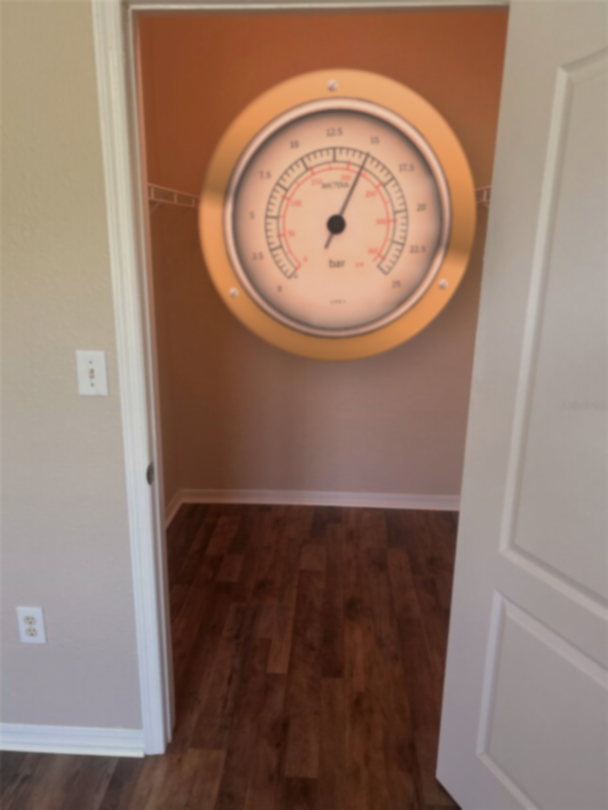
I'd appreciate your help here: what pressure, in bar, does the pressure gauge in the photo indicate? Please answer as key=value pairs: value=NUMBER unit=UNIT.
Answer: value=15 unit=bar
